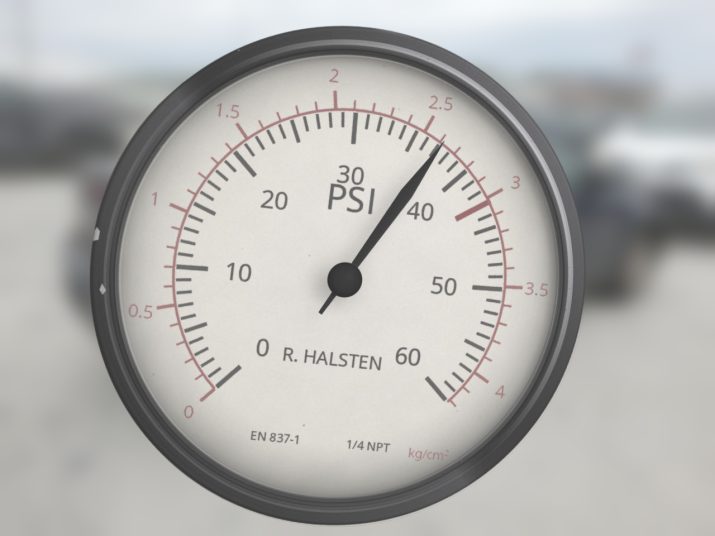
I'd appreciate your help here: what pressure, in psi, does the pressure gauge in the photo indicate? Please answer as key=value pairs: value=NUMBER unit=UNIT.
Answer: value=37 unit=psi
